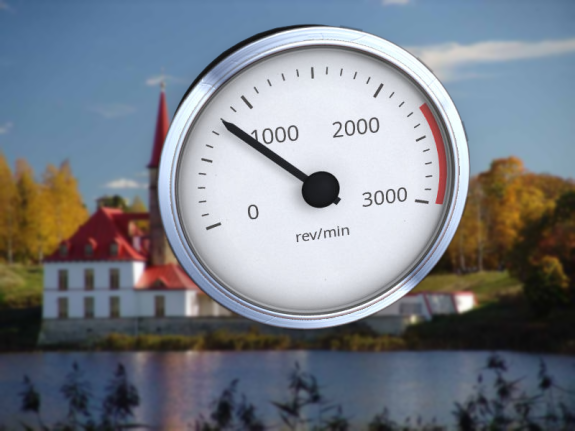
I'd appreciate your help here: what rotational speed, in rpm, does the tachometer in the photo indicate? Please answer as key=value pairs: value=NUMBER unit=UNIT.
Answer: value=800 unit=rpm
